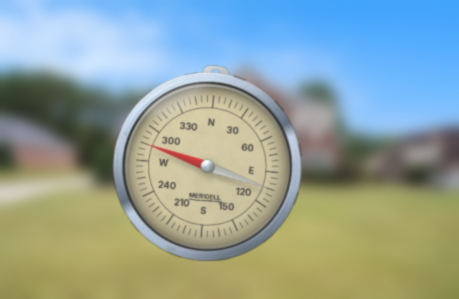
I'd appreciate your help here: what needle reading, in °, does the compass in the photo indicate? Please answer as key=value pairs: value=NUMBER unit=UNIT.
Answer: value=285 unit=°
